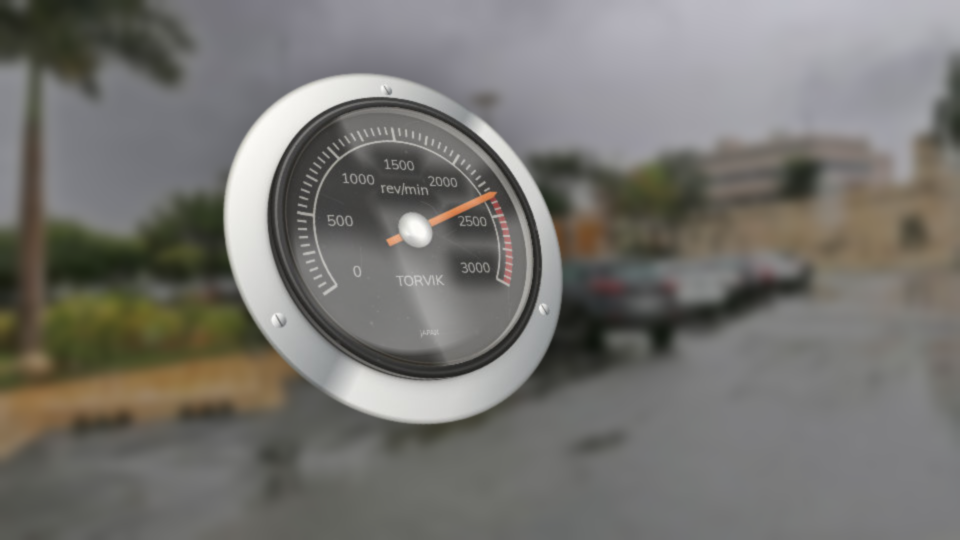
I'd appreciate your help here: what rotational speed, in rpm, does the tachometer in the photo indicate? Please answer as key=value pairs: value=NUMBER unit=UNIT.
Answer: value=2350 unit=rpm
